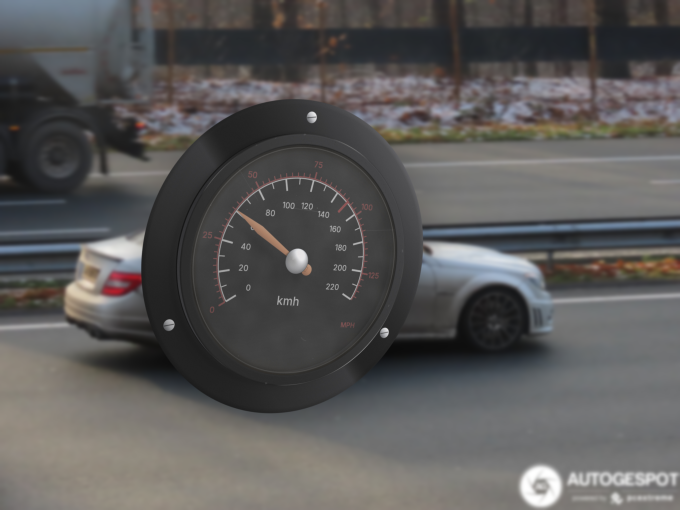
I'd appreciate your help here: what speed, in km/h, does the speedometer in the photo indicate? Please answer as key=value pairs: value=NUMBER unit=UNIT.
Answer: value=60 unit=km/h
